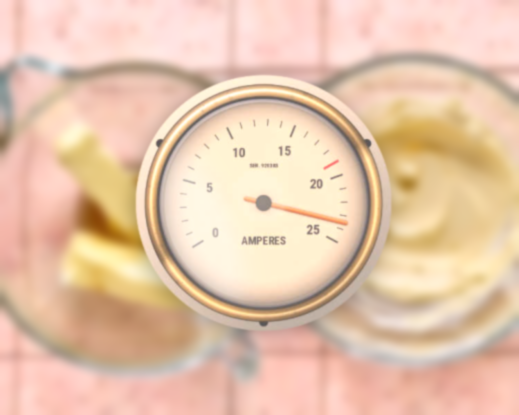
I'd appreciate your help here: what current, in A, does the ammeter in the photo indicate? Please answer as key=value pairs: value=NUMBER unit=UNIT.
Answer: value=23.5 unit=A
